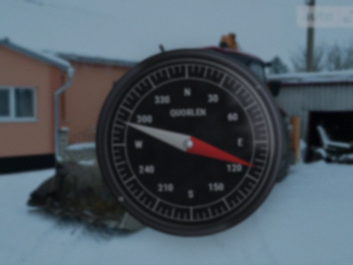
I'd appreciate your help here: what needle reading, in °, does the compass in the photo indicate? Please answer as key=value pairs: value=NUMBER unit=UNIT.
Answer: value=110 unit=°
